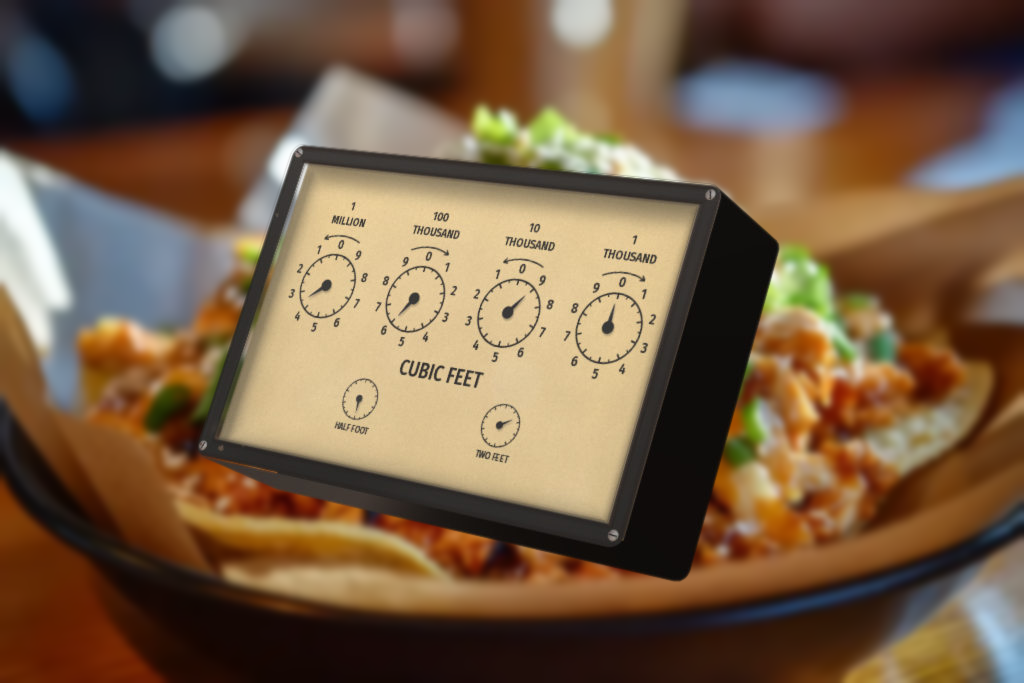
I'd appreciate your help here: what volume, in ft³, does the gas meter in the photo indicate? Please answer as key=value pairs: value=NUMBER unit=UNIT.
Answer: value=359000 unit=ft³
